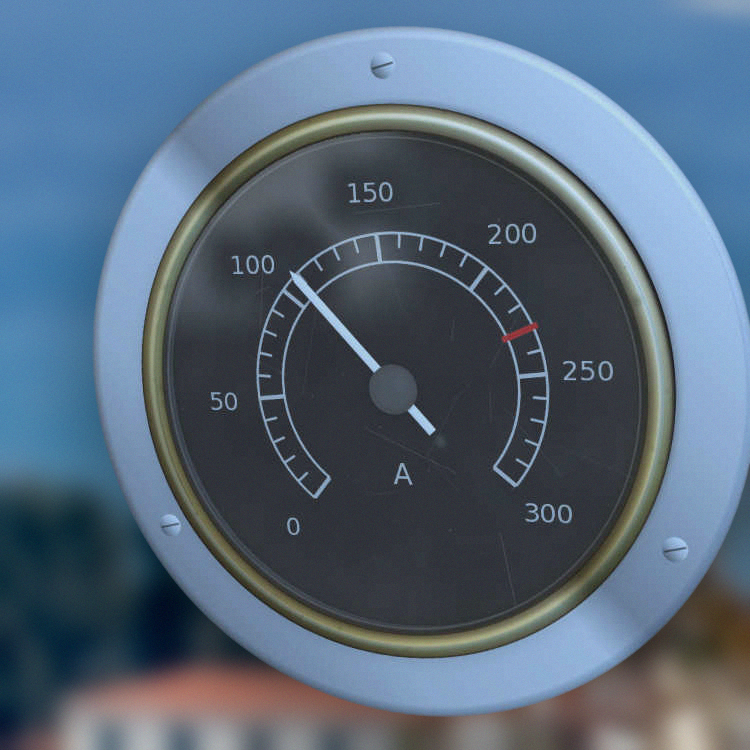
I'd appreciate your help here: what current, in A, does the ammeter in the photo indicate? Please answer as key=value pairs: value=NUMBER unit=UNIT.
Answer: value=110 unit=A
